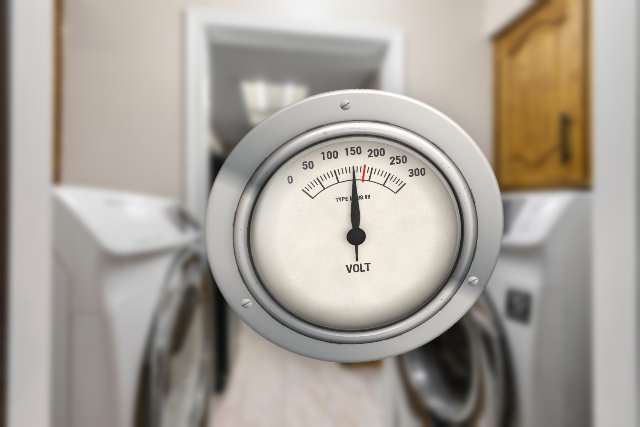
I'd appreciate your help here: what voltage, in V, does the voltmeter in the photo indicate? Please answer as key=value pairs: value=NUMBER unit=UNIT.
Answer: value=150 unit=V
